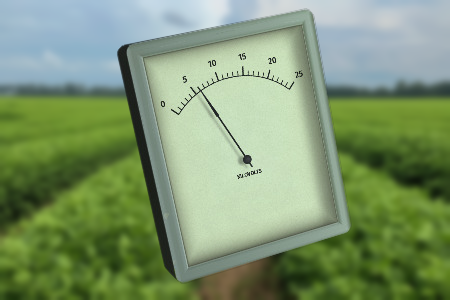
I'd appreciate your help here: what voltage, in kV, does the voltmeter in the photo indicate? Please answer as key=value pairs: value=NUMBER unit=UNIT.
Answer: value=6 unit=kV
